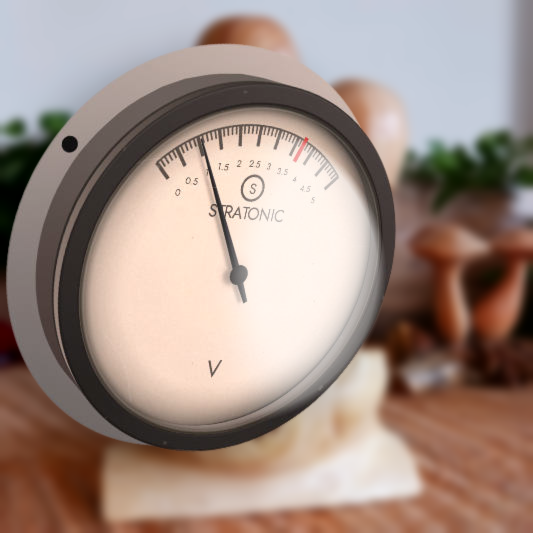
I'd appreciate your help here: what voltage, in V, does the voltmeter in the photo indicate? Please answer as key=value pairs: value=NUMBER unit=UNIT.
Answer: value=1 unit=V
